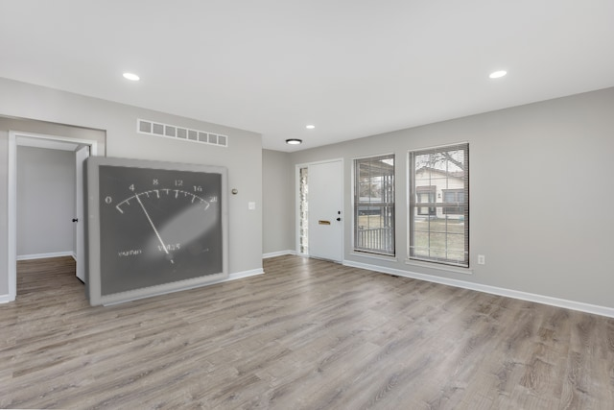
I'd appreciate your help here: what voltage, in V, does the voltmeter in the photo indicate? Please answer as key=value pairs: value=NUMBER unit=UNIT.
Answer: value=4 unit=V
